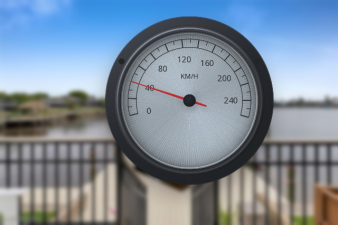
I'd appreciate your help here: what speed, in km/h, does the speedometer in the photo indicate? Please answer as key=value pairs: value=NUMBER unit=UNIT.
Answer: value=40 unit=km/h
